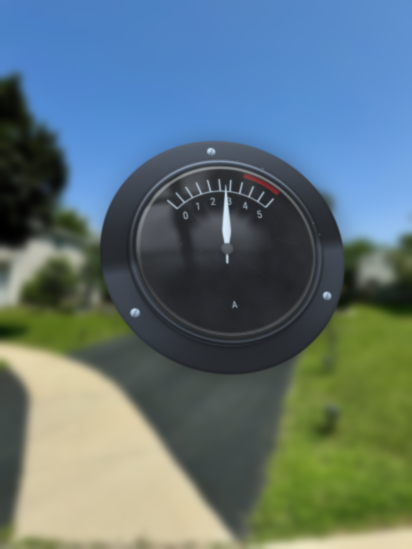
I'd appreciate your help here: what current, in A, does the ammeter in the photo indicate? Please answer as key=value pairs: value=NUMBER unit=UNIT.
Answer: value=2.75 unit=A
